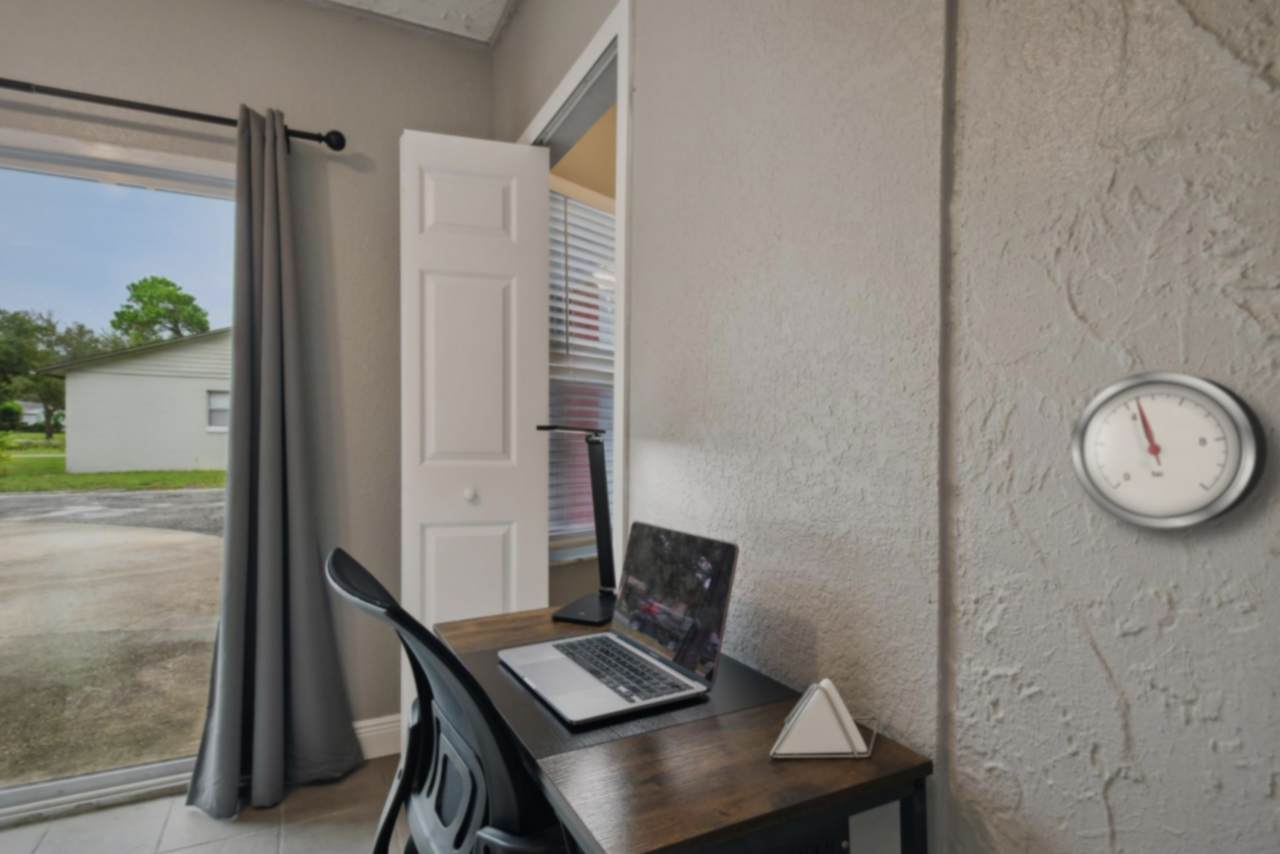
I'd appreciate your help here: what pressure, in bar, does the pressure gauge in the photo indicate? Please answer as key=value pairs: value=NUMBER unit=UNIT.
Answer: value=4.5 unit=bar
